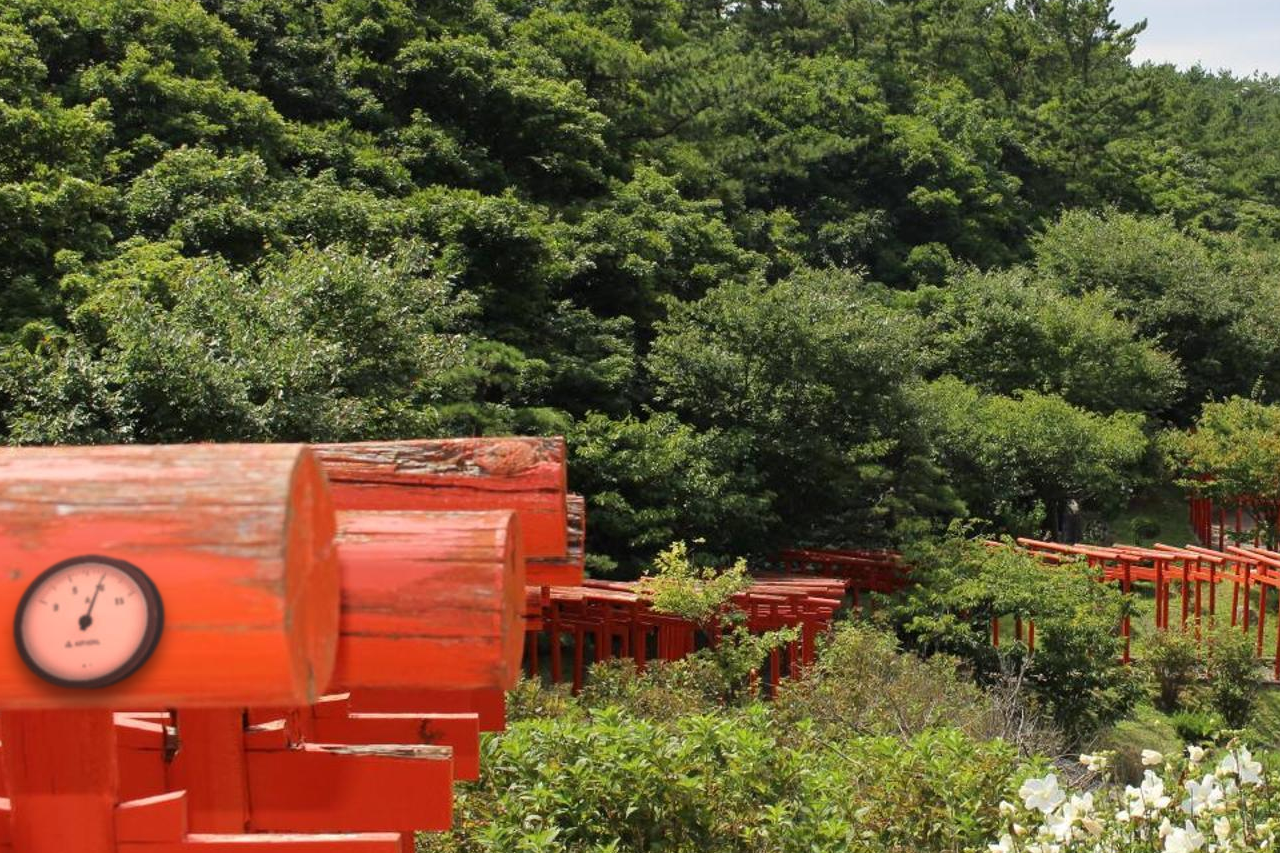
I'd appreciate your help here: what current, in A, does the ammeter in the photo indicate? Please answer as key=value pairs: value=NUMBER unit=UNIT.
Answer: value=10 unit=A
